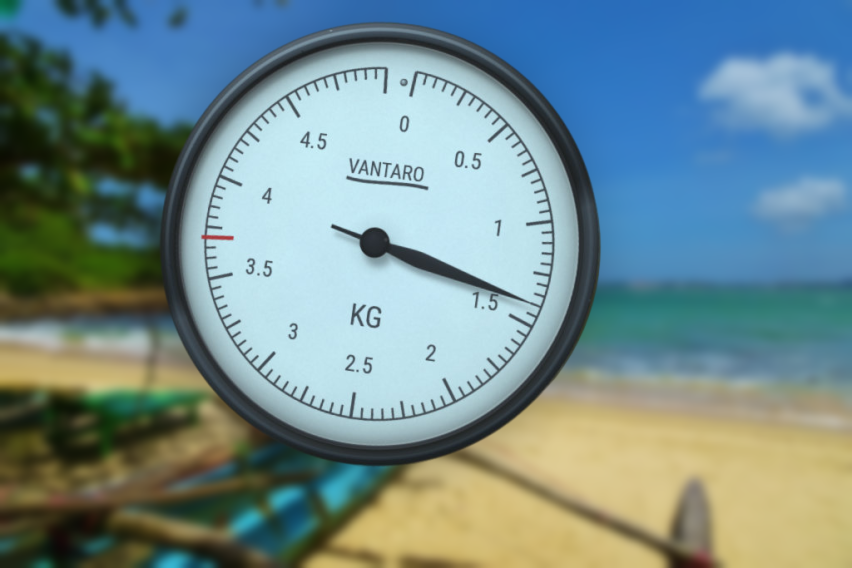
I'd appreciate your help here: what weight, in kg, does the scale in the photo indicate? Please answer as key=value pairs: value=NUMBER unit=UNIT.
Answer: value=1.4 unit=kg
